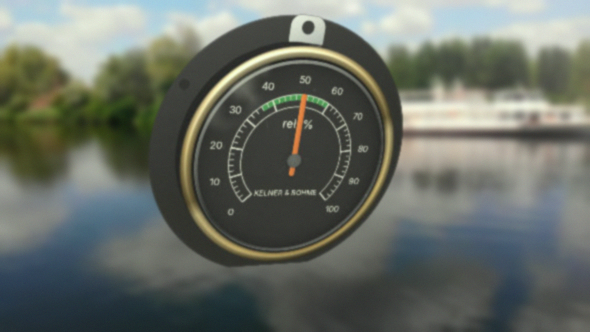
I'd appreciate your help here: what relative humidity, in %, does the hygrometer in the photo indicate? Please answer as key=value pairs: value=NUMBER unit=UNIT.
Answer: value=50 unit=%
